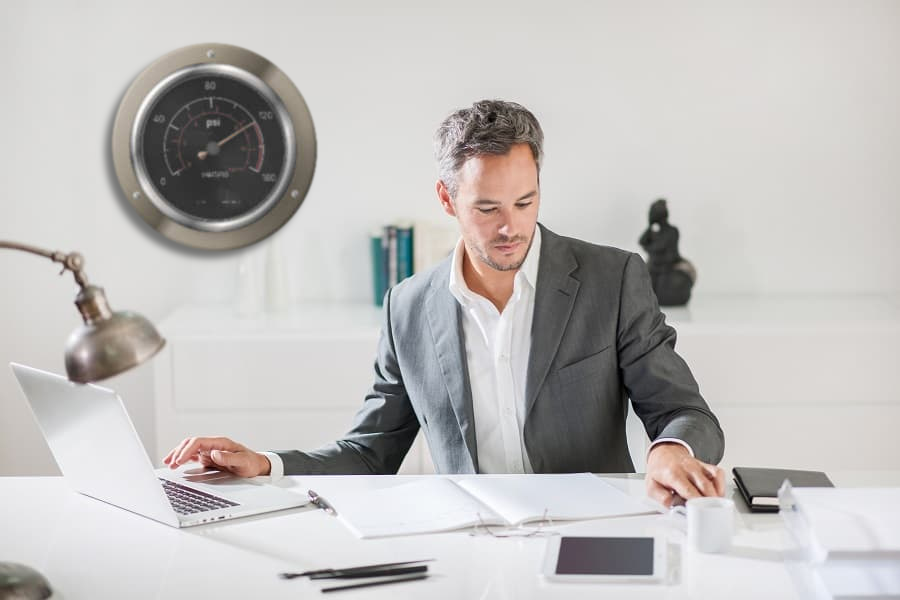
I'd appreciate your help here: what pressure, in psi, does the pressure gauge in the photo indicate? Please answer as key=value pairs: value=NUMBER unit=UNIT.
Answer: value=120 unit=psi
